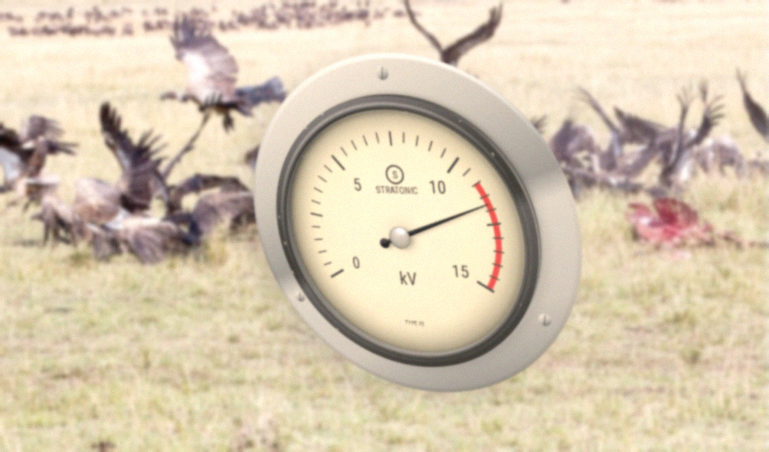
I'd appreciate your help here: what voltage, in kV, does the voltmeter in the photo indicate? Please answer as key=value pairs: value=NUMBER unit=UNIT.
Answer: value=11.75 unit=kV
